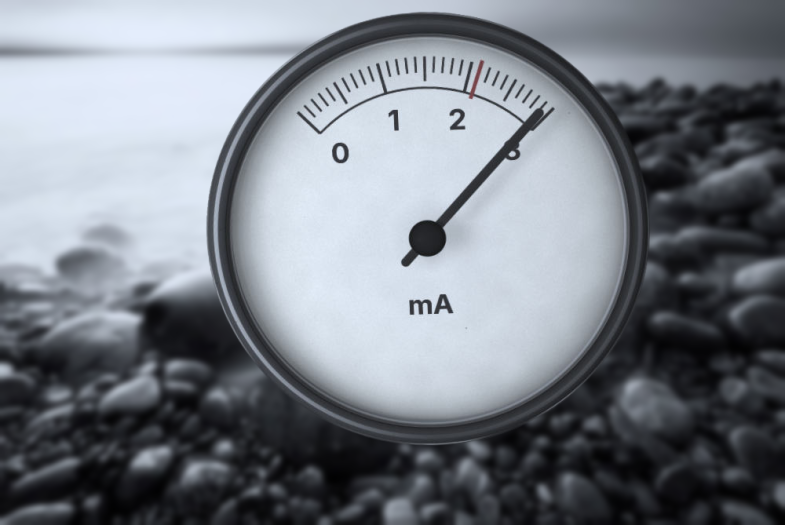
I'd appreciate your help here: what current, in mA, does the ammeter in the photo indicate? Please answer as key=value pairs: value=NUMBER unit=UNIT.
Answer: value=2.9 unit=mA
